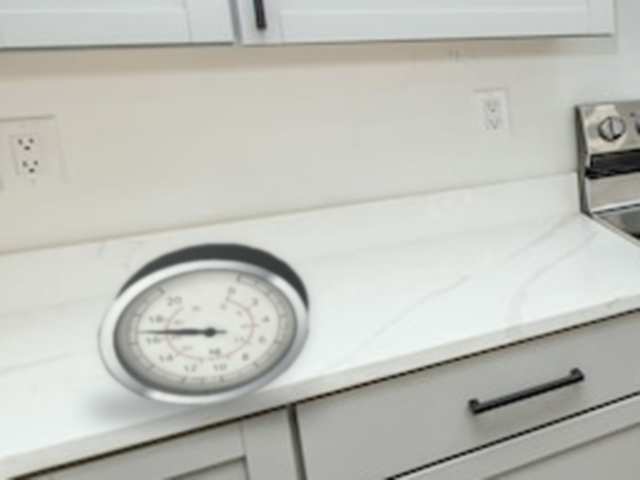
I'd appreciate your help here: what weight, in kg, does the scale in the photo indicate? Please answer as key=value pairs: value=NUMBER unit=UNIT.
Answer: value=17 unit=kg
